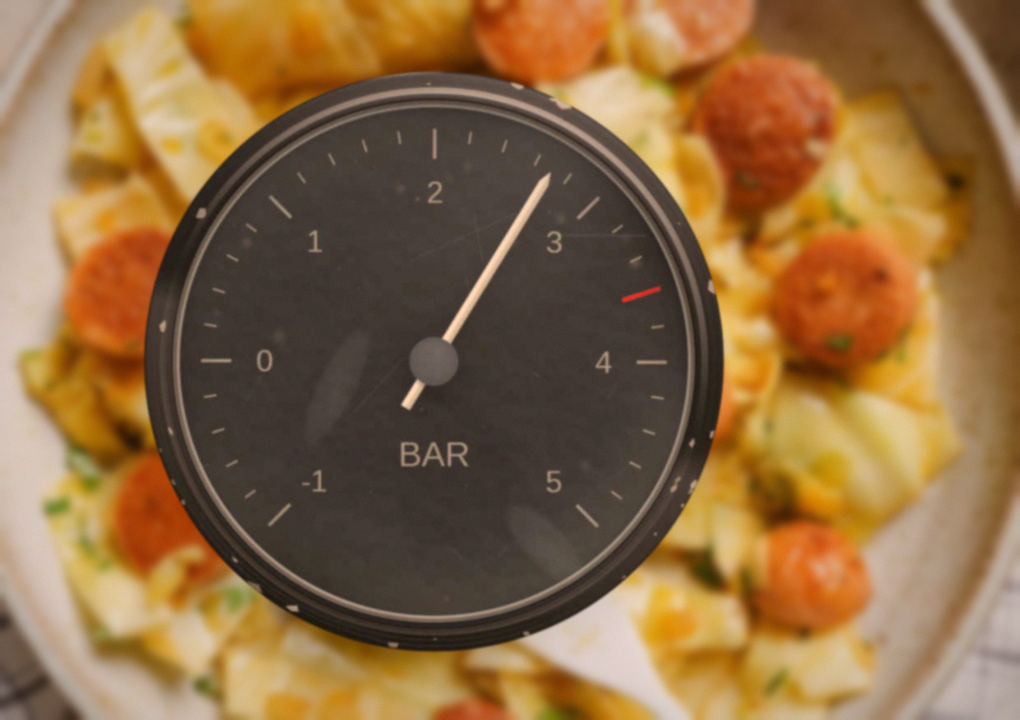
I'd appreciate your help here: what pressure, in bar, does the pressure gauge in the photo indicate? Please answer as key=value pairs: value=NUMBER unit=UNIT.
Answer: value=2.7 unit=bar
